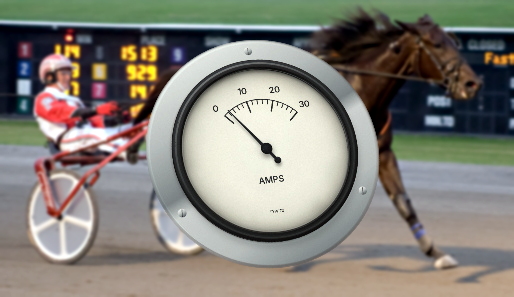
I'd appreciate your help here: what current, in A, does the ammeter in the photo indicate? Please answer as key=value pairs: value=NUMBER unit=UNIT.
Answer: value=2 unit=A
